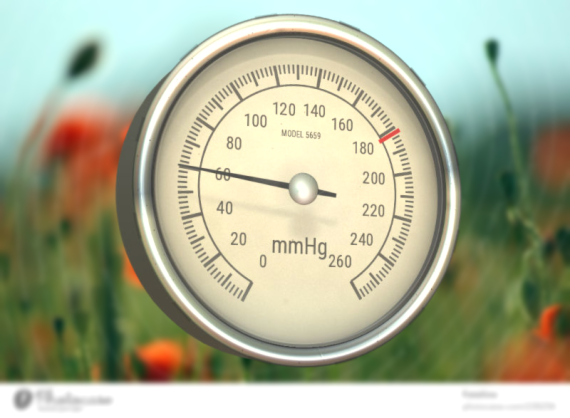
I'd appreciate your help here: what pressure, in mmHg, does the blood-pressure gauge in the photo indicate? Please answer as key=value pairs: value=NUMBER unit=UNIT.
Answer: value=60 unit=mmHg
